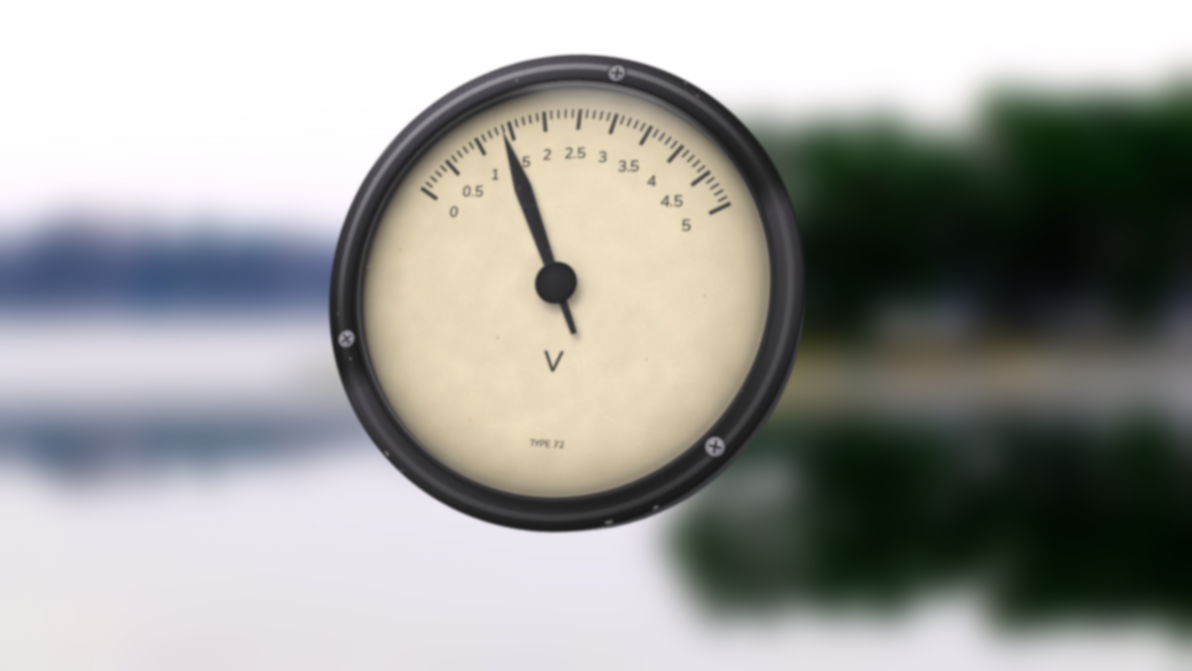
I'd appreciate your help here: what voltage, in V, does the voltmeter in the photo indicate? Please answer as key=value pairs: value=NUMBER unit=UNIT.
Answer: value=1.4 unit=V
